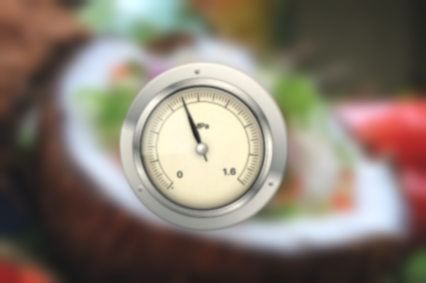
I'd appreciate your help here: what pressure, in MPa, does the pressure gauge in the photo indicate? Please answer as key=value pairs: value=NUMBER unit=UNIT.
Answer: value=0.7 unit=MPa
